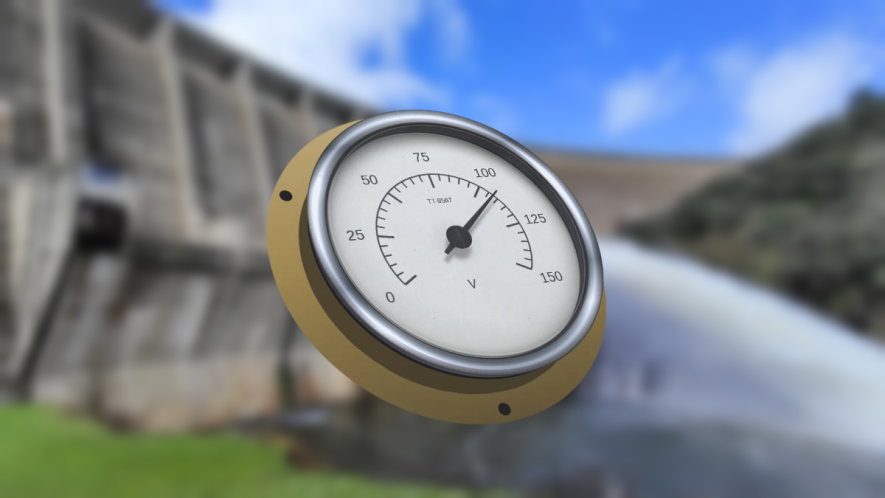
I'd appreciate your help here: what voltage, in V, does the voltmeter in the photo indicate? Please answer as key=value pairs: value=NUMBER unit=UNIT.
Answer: value=107.5 unit=V
